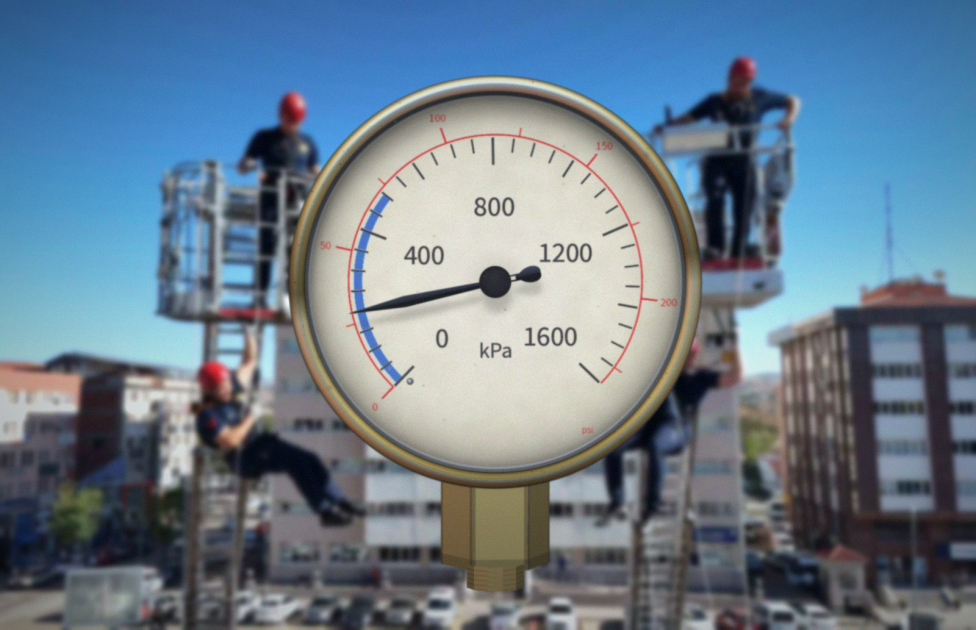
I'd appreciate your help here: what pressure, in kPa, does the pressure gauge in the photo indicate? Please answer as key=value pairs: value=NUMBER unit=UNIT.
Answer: value=200 unit=kPa
